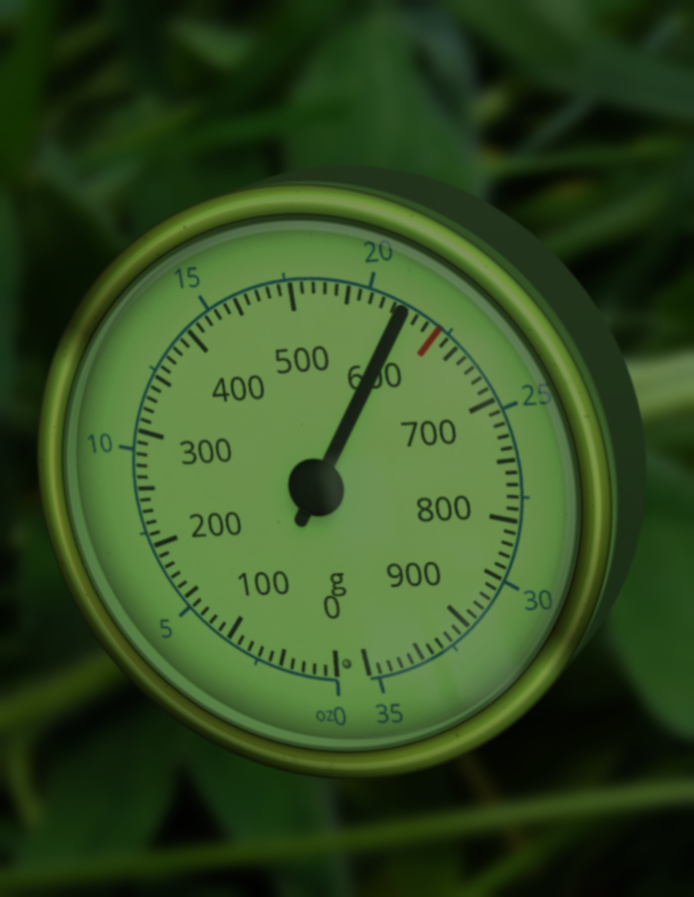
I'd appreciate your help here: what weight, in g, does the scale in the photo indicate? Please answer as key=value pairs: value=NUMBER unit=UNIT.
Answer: value=600 unit=g
